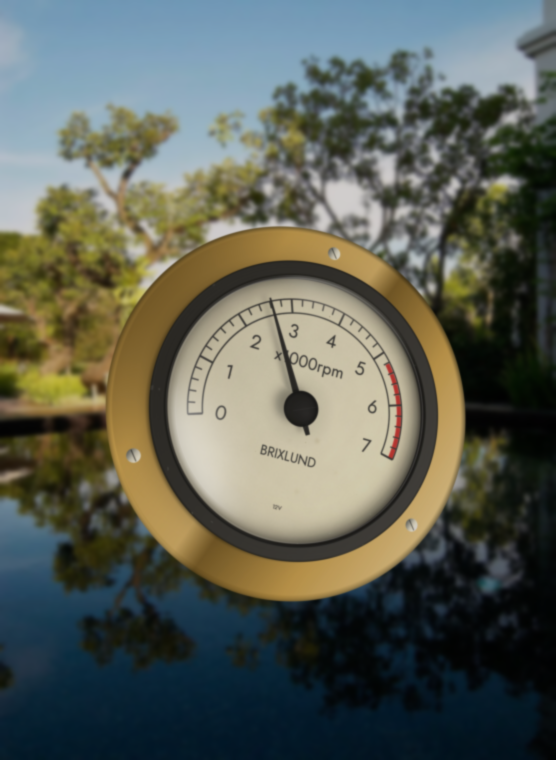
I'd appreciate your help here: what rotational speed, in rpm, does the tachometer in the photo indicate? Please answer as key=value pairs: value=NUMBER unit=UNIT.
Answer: value=2600 unit=rpm
